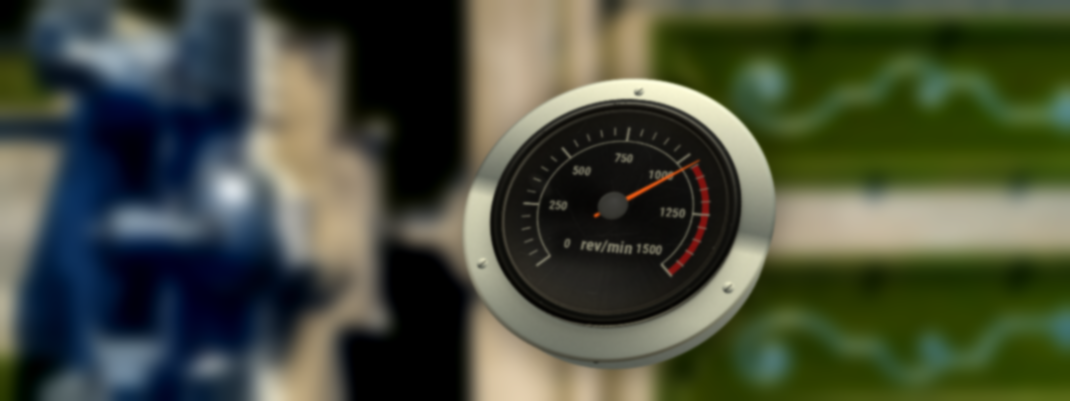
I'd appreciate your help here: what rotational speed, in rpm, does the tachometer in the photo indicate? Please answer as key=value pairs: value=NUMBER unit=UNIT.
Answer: value=1050 unit=rpm
